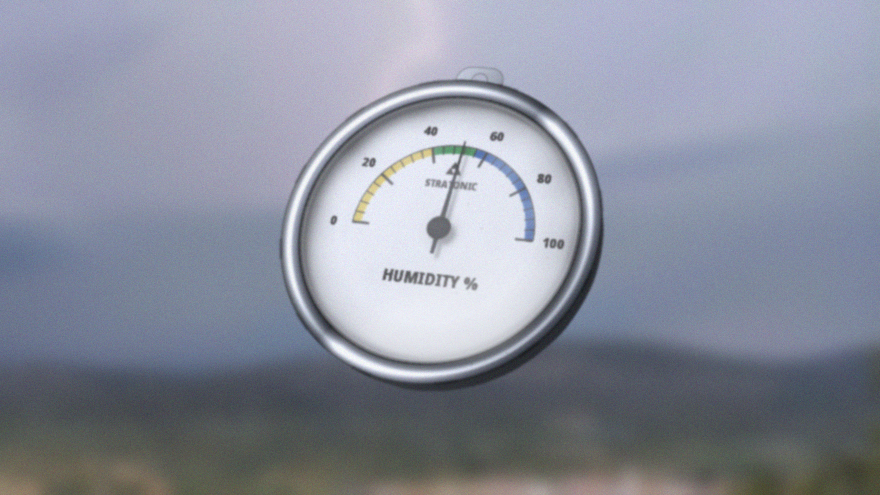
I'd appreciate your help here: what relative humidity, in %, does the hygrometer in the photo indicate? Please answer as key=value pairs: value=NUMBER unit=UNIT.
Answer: value=52 unit=%
